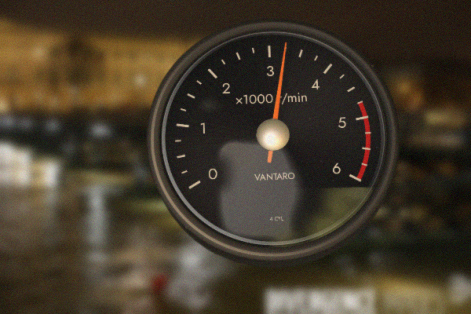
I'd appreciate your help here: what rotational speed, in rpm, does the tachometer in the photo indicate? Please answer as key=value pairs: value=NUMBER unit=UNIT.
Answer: value=3250 unit=rpm
